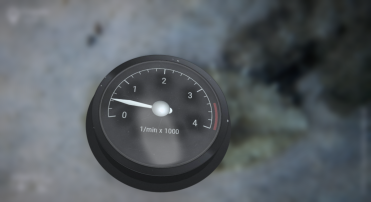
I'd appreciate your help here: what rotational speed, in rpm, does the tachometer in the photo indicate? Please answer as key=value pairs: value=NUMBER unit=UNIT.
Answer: value=400 unit=rpm
